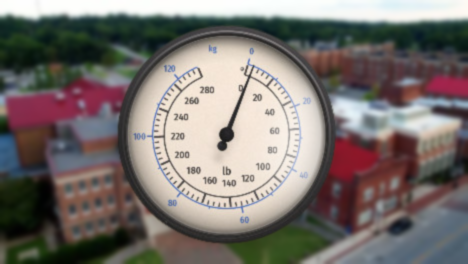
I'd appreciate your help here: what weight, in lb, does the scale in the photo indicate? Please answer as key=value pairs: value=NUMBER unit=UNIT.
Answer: value=4 unit=lb
